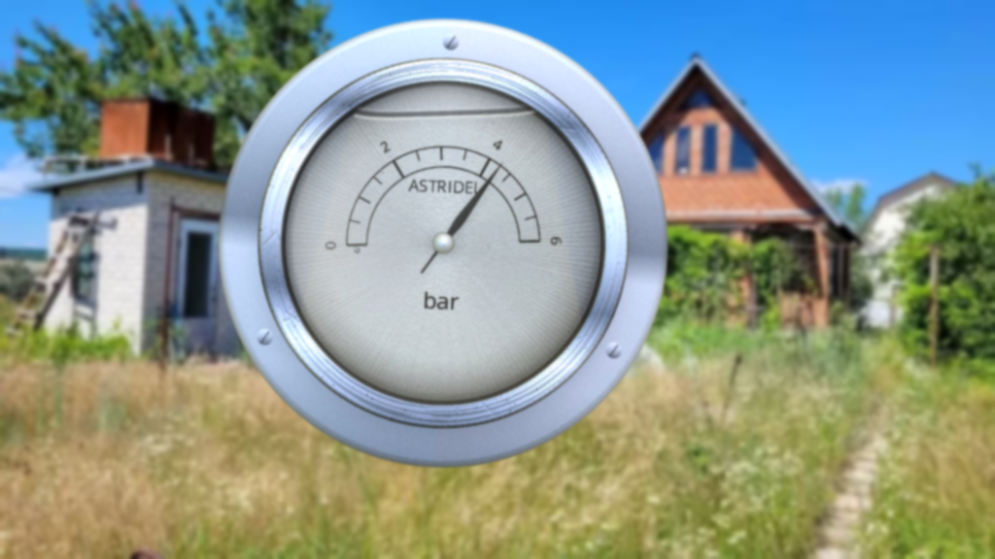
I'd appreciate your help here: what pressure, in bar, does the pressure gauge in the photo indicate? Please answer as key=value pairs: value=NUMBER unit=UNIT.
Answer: value=4.25 unit=bar
